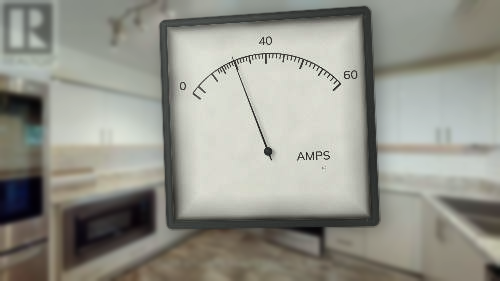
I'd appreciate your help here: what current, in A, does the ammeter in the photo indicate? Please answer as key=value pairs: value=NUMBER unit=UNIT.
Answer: value=30 unit=A
